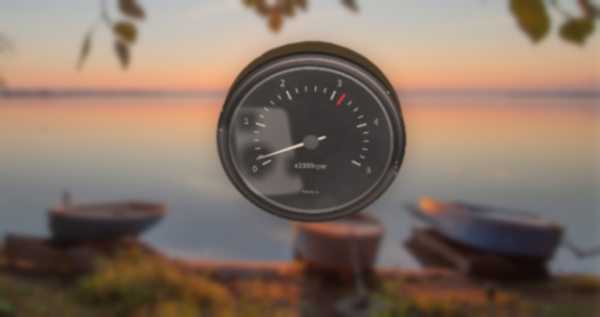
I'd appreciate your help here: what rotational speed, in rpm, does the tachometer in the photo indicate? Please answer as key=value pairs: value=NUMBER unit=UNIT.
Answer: value=200 unit=rpm
